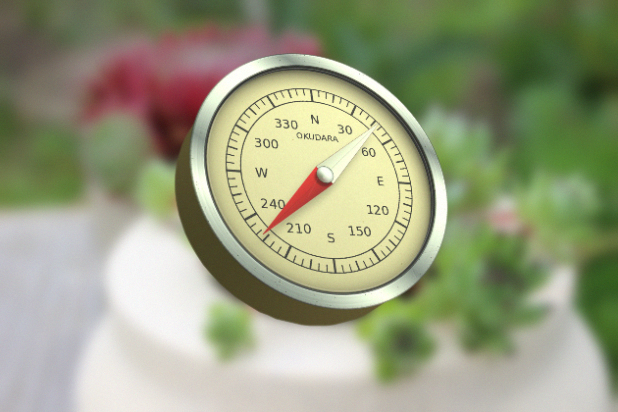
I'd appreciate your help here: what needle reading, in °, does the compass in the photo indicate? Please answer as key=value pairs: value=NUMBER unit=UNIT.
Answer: value=227.5 unit=°
